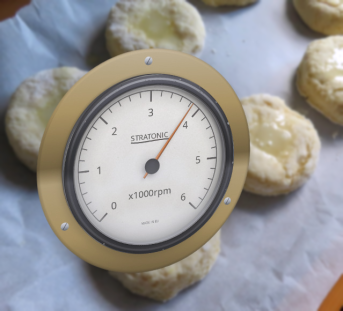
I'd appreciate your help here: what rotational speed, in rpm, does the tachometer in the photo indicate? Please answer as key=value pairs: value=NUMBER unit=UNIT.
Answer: value=3800 unit=rpm
